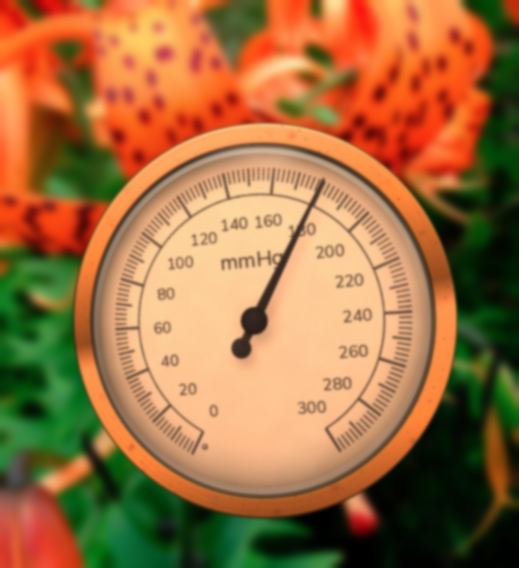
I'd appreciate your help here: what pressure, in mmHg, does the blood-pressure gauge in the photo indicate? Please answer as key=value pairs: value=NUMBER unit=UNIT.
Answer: value=180 unit=mmHg
